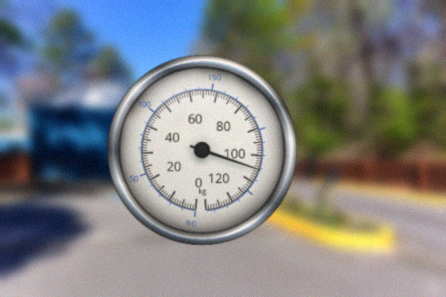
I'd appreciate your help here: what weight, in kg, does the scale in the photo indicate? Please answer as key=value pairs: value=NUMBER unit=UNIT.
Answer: value=105 unit=kg
